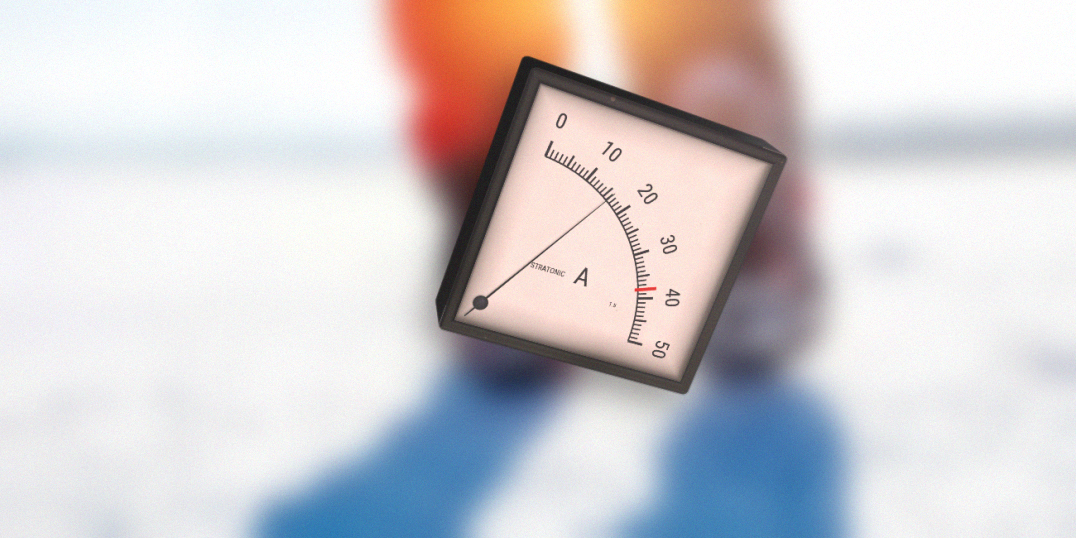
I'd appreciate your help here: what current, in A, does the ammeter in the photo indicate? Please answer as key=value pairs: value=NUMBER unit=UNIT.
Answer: value=16 unit=A
